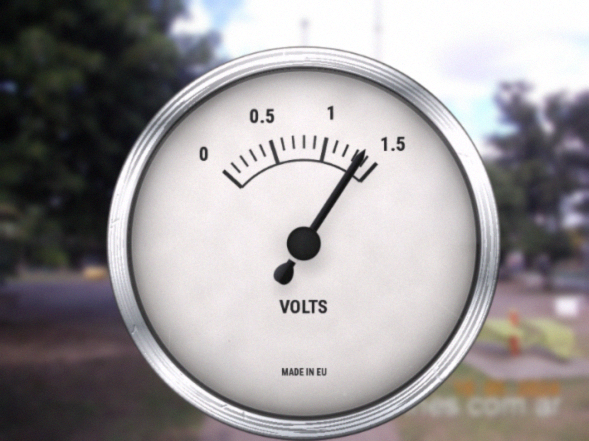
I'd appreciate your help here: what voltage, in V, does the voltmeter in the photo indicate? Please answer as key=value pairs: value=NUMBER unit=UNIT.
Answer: value=1.35 unit=V
